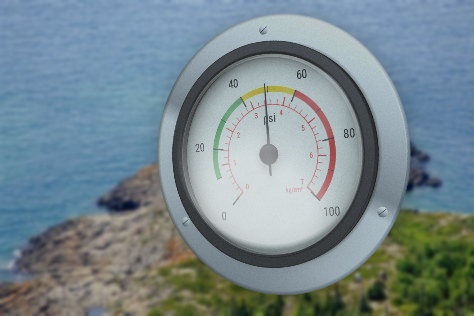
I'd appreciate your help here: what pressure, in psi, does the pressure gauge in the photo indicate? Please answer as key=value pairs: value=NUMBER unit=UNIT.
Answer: value=50 unit=psi
